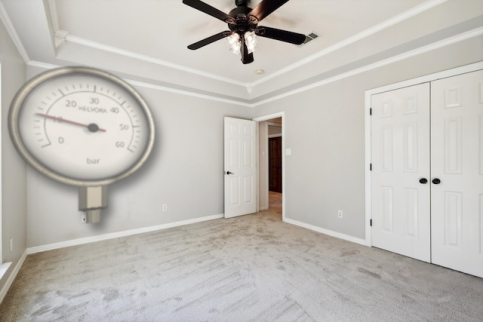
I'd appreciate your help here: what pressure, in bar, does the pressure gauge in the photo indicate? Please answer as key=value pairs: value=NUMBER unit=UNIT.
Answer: value=10 unit=bar
